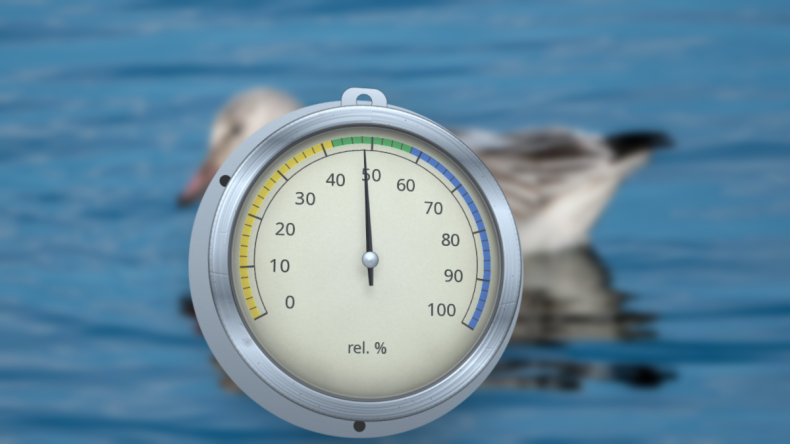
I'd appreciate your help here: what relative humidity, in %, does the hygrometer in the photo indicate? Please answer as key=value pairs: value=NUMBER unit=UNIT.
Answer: value=48 unit=%
